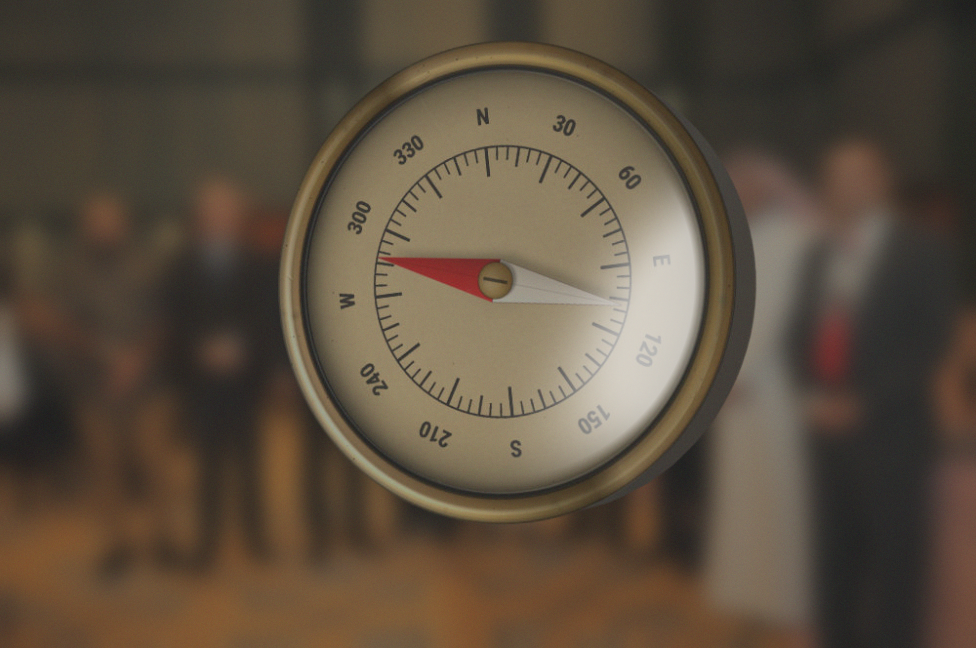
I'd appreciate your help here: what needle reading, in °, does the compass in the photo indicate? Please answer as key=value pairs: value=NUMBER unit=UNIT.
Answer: value=287.5 unit=°
